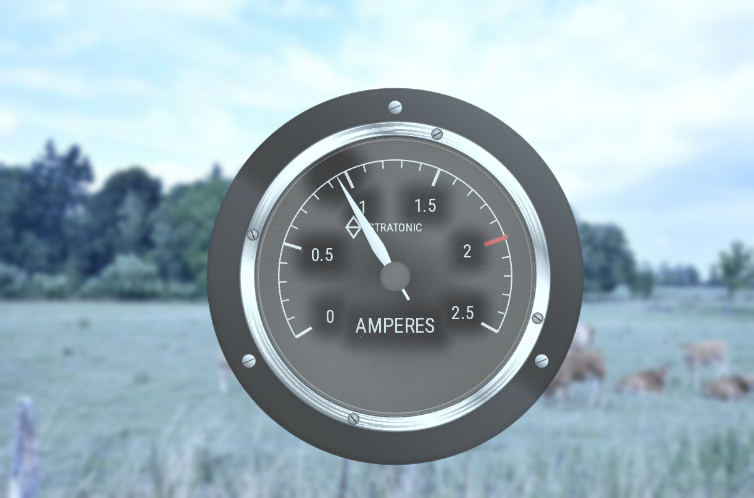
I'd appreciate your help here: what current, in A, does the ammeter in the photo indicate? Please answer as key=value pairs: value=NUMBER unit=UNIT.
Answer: value=0.95 unit=A
